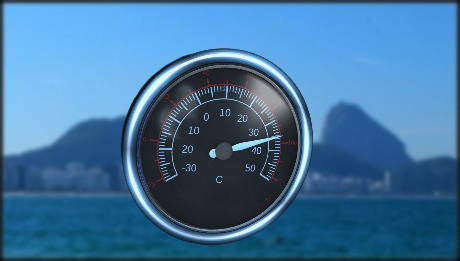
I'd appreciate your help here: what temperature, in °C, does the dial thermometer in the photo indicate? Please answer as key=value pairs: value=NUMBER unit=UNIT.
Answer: value=35 unit=°C
